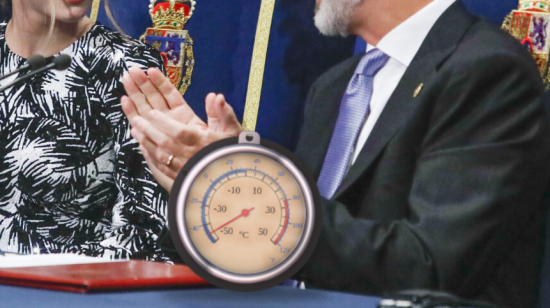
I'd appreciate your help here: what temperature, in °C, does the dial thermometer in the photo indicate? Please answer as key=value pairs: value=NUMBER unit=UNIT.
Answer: value=-45 unit=°C
